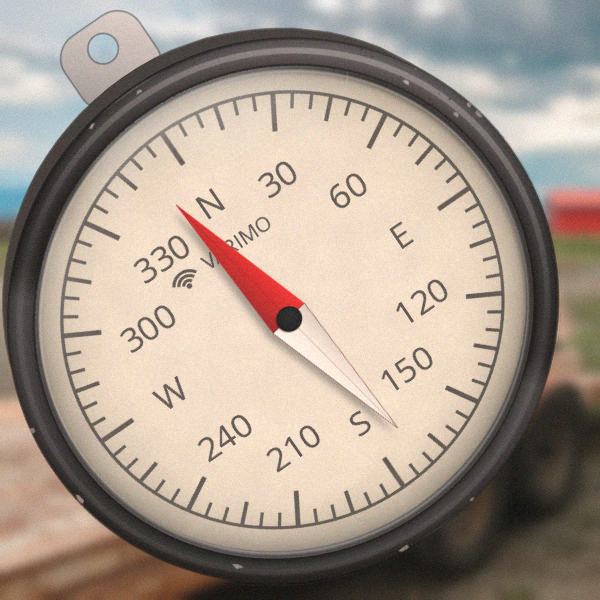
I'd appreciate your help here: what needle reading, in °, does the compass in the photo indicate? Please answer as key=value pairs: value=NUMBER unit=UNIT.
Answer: value=350 unit=°
